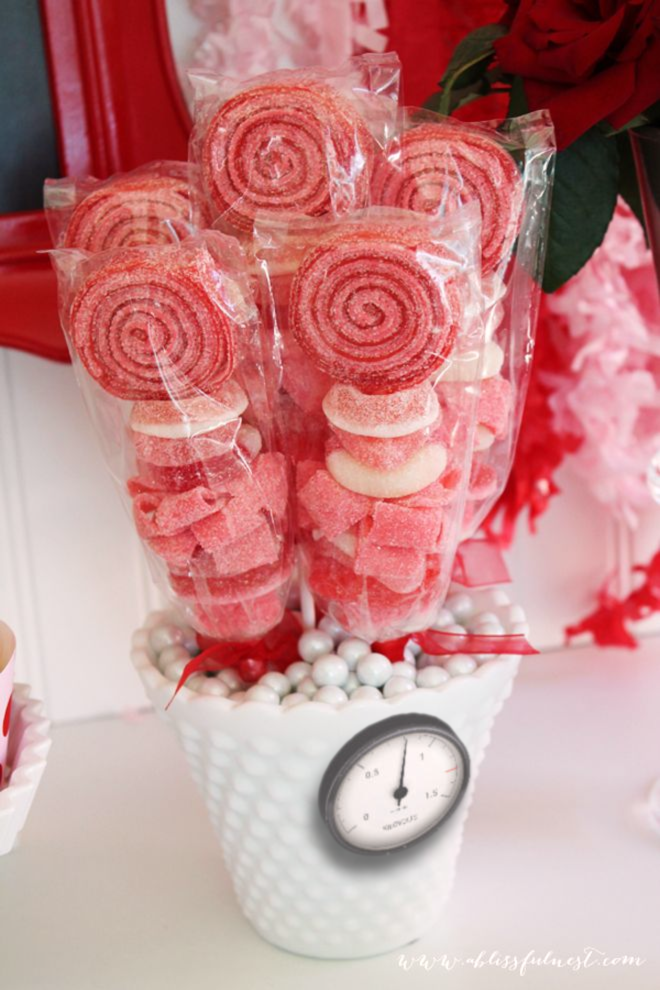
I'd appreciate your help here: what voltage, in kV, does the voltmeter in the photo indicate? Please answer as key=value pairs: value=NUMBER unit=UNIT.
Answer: value=0.8 unit=kV
